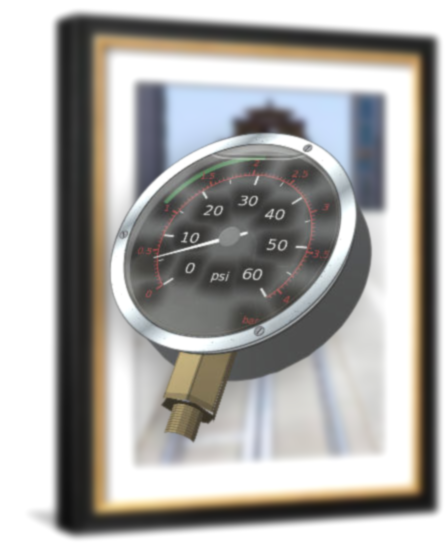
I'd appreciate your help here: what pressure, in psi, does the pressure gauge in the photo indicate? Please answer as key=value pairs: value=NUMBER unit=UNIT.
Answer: value=5 unit=psi
